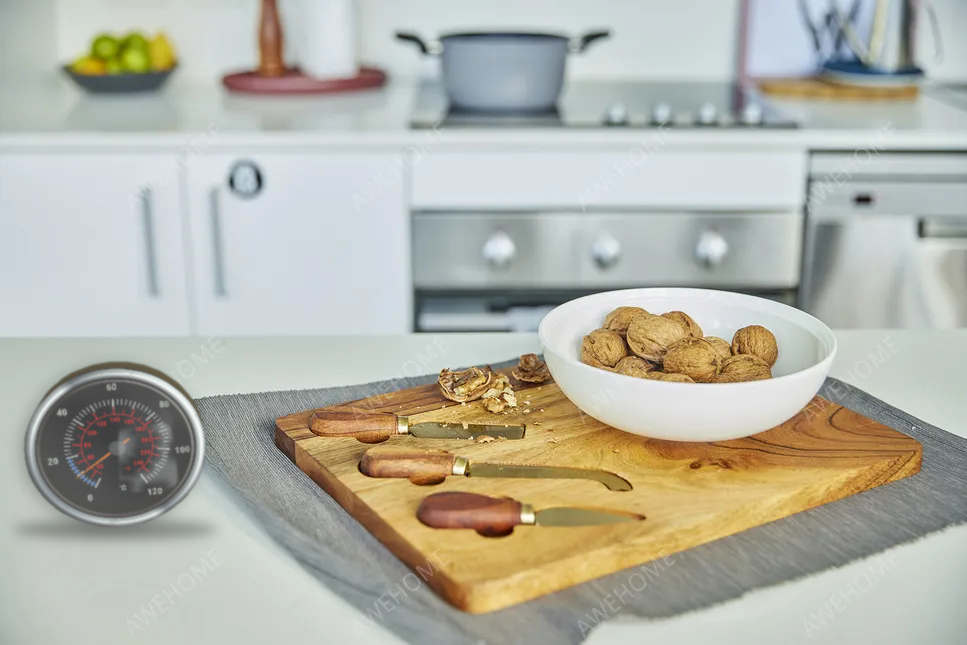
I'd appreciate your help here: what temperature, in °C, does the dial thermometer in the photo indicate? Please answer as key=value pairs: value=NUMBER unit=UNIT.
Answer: value=10 unit=°C
